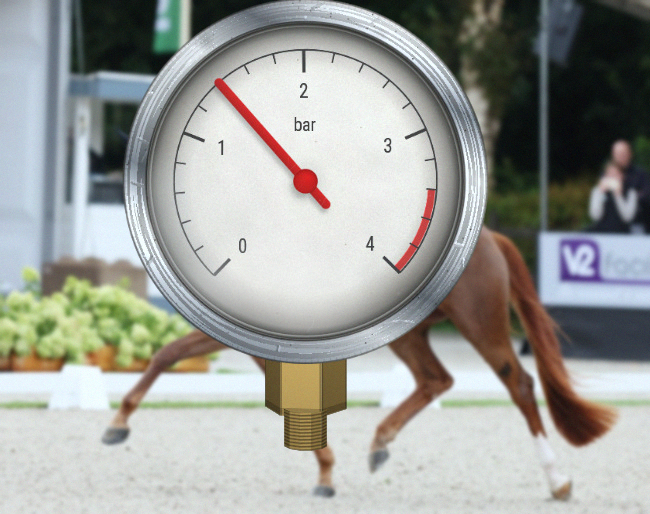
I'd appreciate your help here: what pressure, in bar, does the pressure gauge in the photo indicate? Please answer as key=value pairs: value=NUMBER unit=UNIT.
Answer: value=1.4 unit=bar
